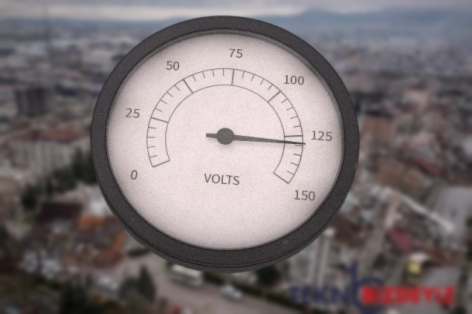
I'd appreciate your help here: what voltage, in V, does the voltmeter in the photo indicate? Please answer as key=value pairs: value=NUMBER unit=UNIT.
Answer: value=130 unit=V
